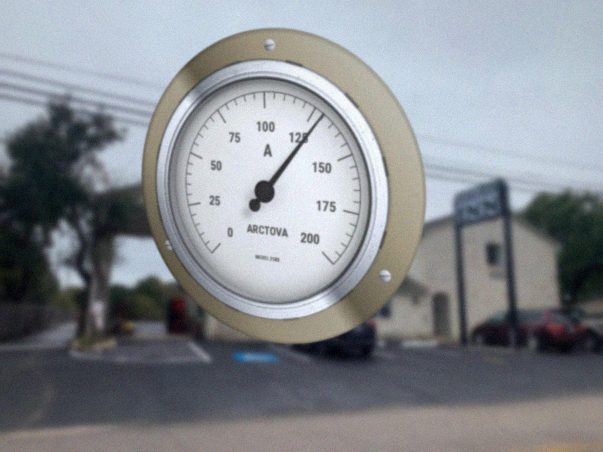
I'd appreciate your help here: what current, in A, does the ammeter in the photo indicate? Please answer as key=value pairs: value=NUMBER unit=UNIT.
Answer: value=130 unit=A
